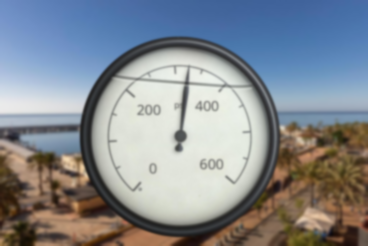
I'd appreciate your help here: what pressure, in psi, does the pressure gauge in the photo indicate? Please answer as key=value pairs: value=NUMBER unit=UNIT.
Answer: value=325 unit=psi
